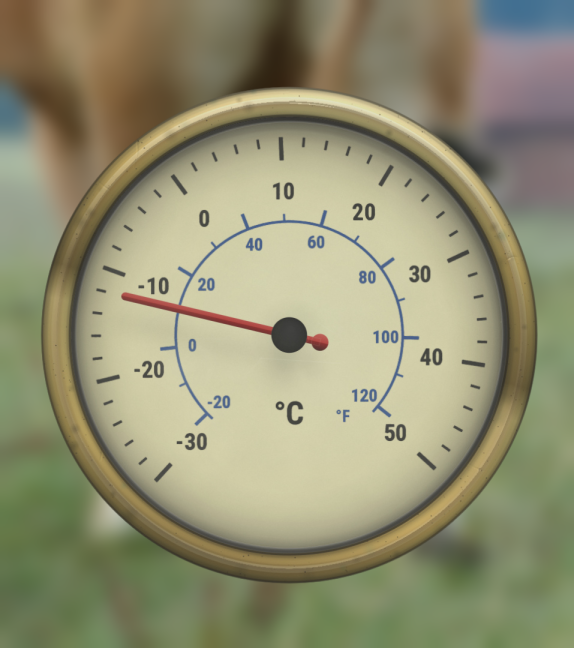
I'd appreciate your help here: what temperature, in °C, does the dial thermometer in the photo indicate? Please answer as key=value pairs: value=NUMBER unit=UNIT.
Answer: value=-12 unit=°C
